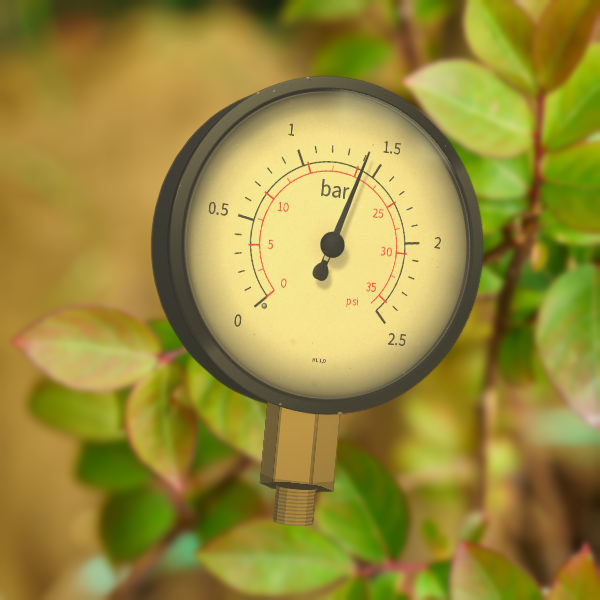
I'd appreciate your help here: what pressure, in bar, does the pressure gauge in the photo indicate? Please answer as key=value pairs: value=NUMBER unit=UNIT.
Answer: value=1.4 unit=bar
